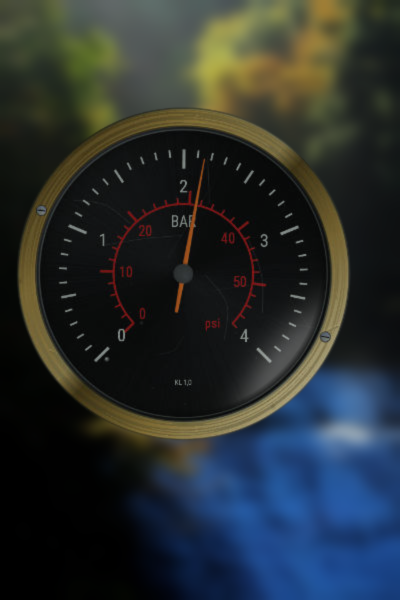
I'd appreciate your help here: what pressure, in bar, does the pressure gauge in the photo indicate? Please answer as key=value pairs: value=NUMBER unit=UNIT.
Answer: value=2.15 unit=bar
